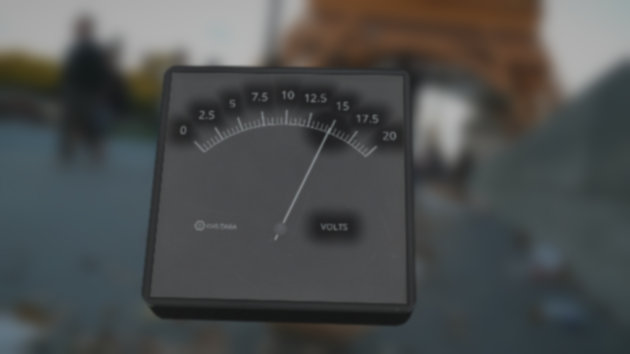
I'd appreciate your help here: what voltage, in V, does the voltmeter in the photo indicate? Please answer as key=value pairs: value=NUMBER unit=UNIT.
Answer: value=15 unit=V
